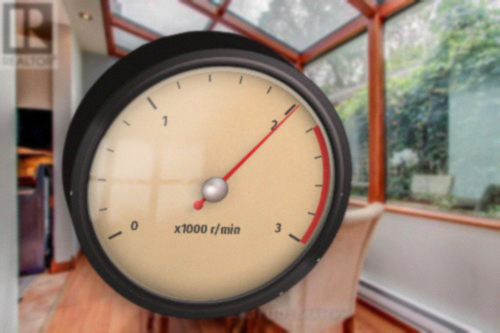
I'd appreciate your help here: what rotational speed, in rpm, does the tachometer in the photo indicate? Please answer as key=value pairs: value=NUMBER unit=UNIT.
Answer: value=2000 unit=rpm
